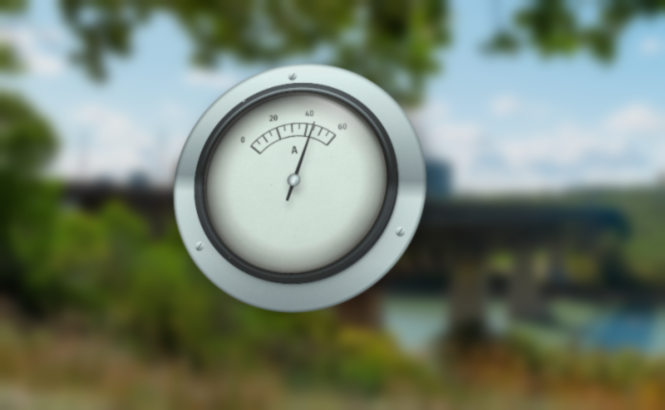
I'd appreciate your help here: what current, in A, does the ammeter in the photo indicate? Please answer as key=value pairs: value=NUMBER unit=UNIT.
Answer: value=45 unit=A
